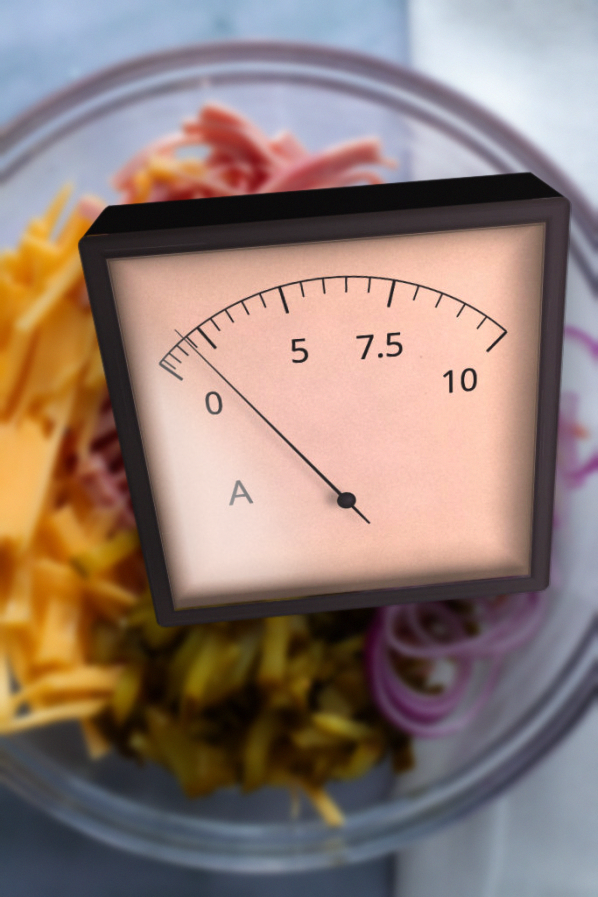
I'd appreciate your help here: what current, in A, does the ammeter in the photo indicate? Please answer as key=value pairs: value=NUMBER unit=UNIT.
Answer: value=2 unit=A
